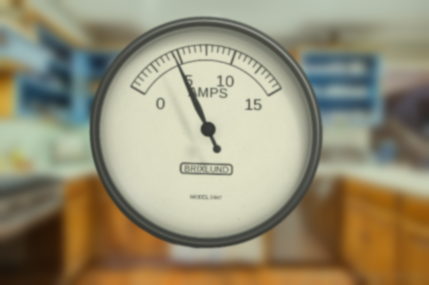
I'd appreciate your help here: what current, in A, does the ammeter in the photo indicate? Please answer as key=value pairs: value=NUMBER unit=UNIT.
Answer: value=4.5 unit=A
